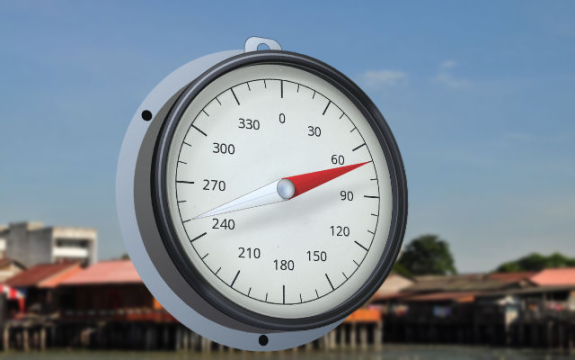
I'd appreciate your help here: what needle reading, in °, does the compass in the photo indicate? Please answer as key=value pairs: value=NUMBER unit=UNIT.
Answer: value=70 unit=°
